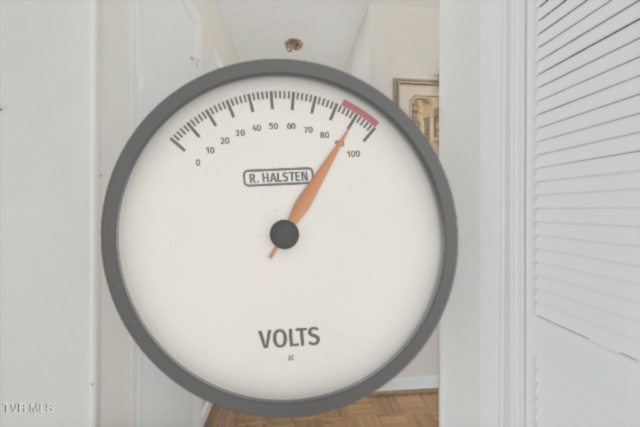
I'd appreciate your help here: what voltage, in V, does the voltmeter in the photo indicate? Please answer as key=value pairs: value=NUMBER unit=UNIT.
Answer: value=90 unit=V
